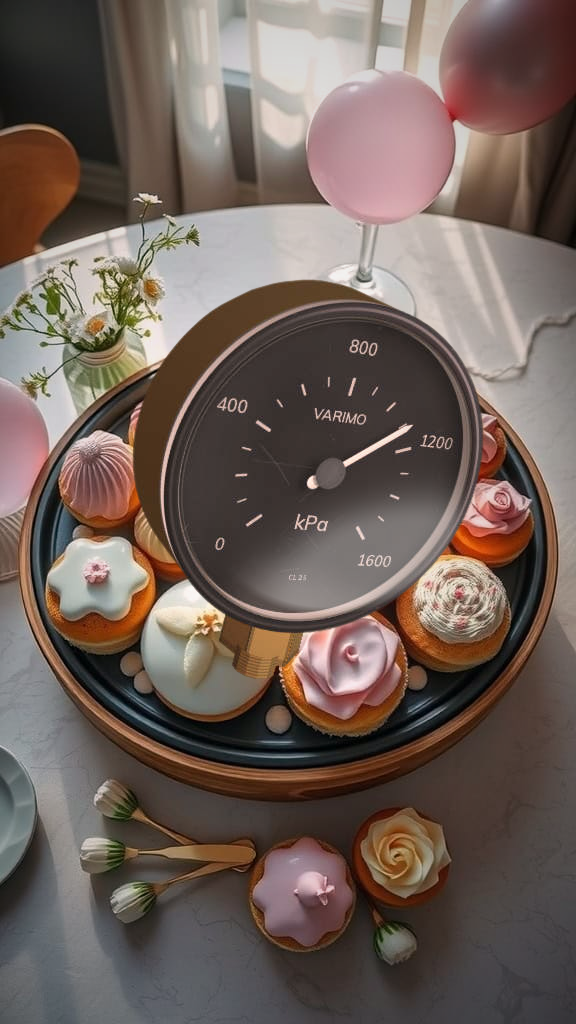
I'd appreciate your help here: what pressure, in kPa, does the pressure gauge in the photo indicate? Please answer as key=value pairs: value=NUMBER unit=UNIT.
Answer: value=1100 unit=kPa
